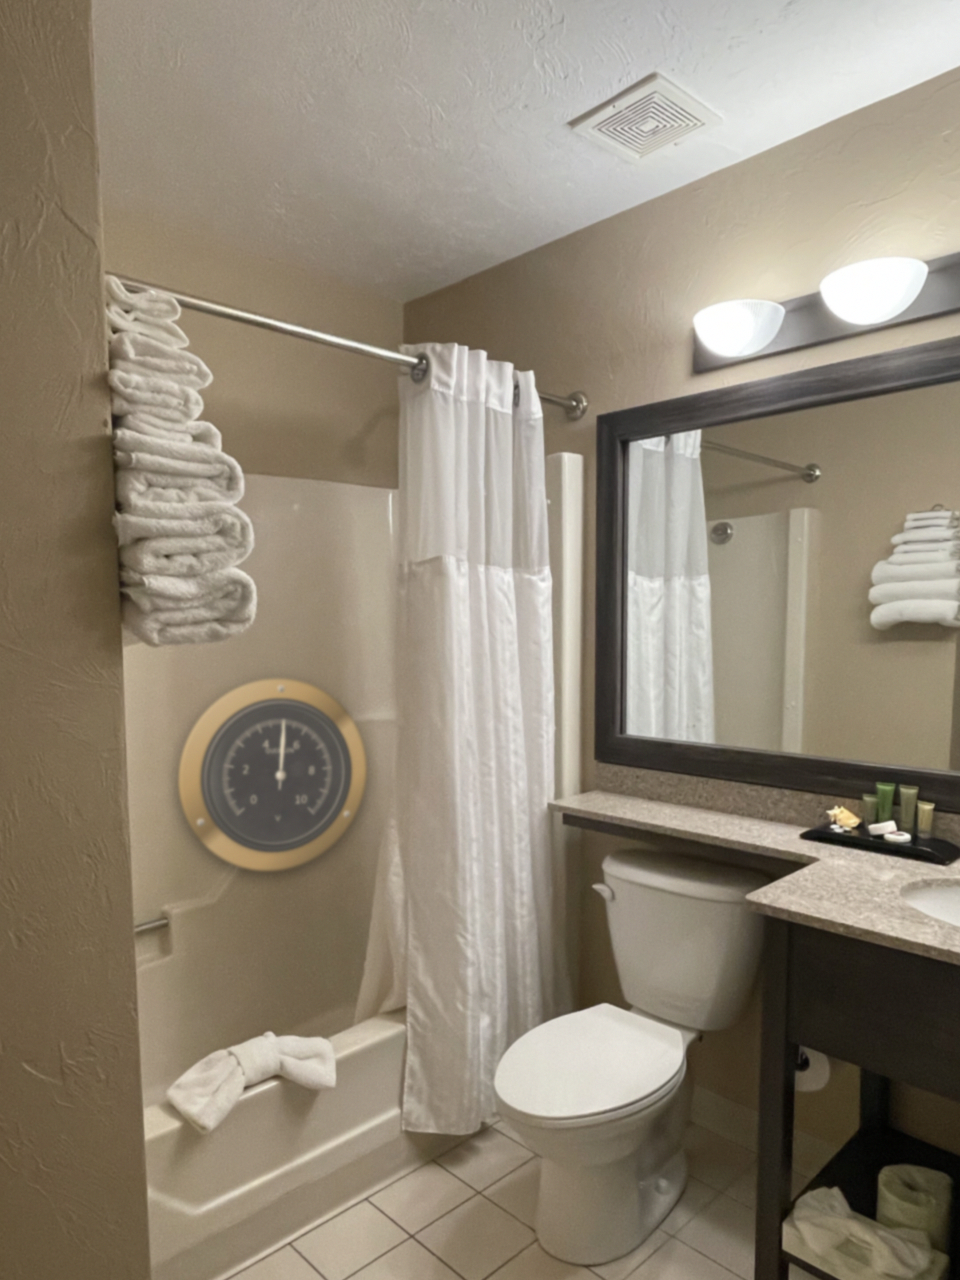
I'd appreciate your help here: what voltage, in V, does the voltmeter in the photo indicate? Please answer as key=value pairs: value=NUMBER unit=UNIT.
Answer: value=5 unit=V
